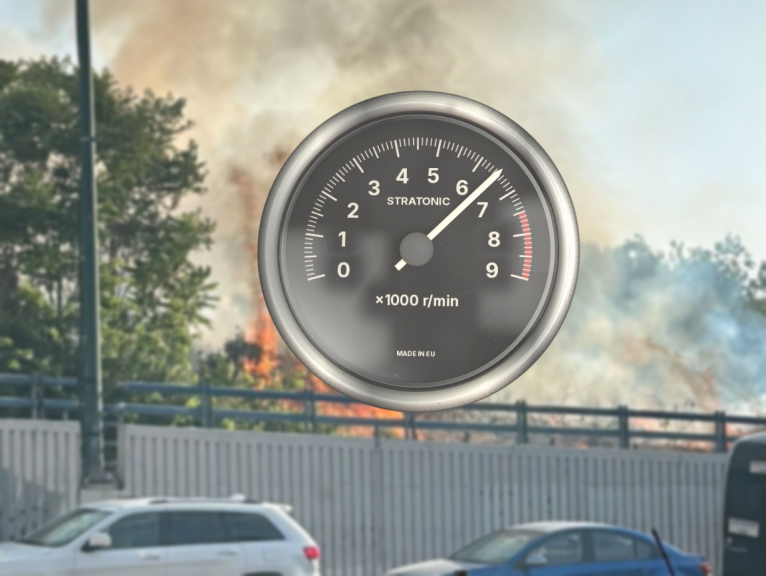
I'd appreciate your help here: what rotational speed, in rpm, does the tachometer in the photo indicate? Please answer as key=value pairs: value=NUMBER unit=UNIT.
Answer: value=6500 unit=rpm
